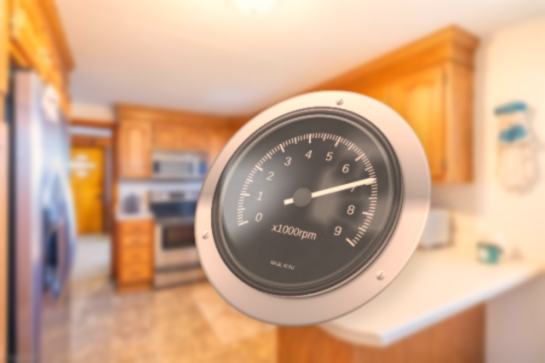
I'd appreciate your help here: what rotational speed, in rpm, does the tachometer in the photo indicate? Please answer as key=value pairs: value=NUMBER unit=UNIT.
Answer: value=7000 unit=rpm
